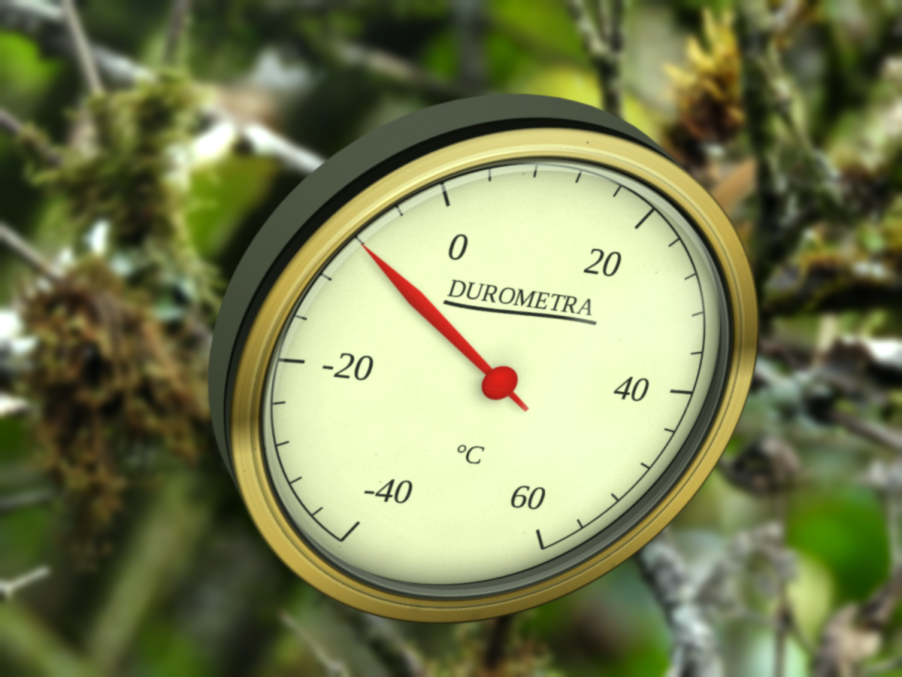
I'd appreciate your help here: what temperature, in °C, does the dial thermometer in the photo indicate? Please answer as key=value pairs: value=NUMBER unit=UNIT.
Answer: value=-8 unit=°C
